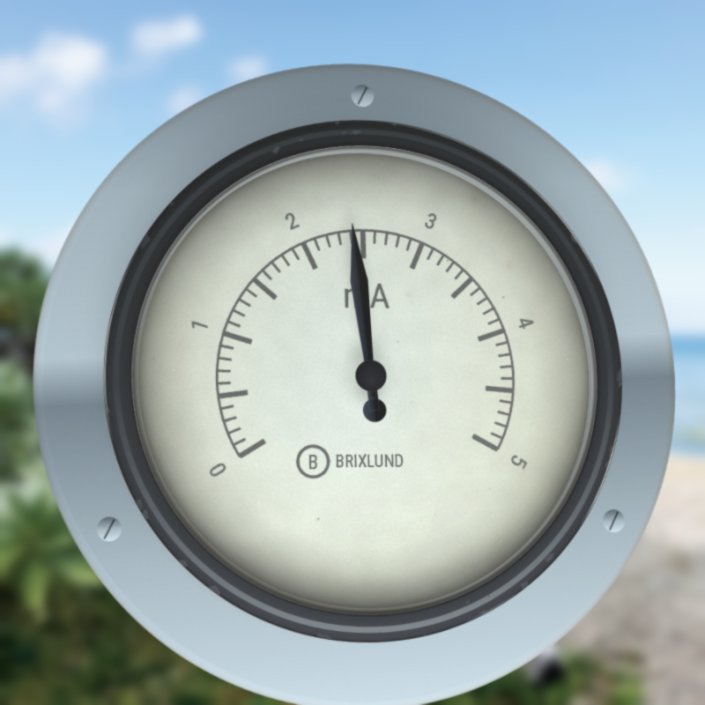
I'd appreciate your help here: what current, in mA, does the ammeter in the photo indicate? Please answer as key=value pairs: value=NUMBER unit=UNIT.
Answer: value=2.4 unit=mA
